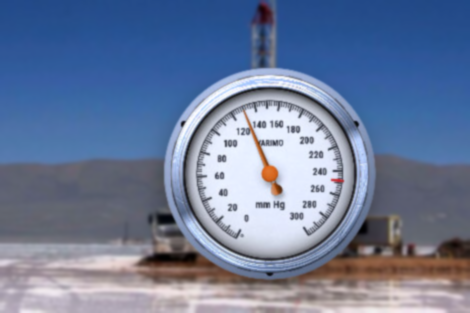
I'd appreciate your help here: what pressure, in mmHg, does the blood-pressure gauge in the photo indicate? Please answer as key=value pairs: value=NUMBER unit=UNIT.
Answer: value=130 unit=mmHg
